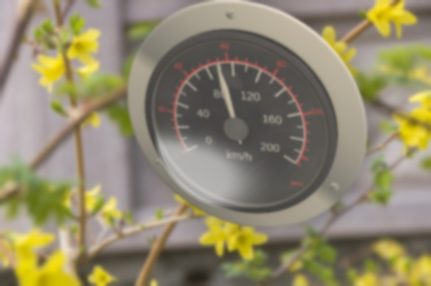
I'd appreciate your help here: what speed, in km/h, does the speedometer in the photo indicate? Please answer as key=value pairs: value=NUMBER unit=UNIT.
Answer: value=90 unit=km/h
